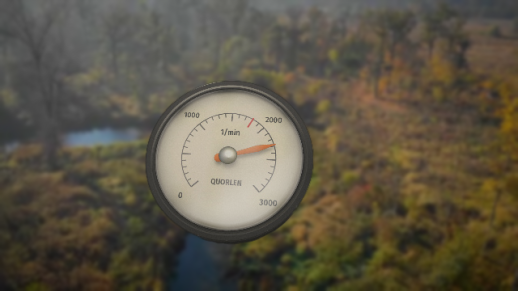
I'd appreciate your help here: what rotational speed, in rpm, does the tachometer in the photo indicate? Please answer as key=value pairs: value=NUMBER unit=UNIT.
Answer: value=2300 unit=rpm
